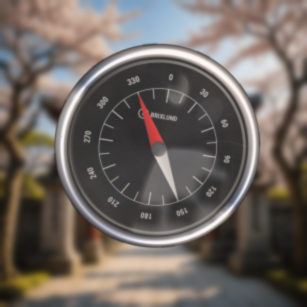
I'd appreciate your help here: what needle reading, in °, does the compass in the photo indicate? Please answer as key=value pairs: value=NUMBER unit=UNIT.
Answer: value=330 unit=°
